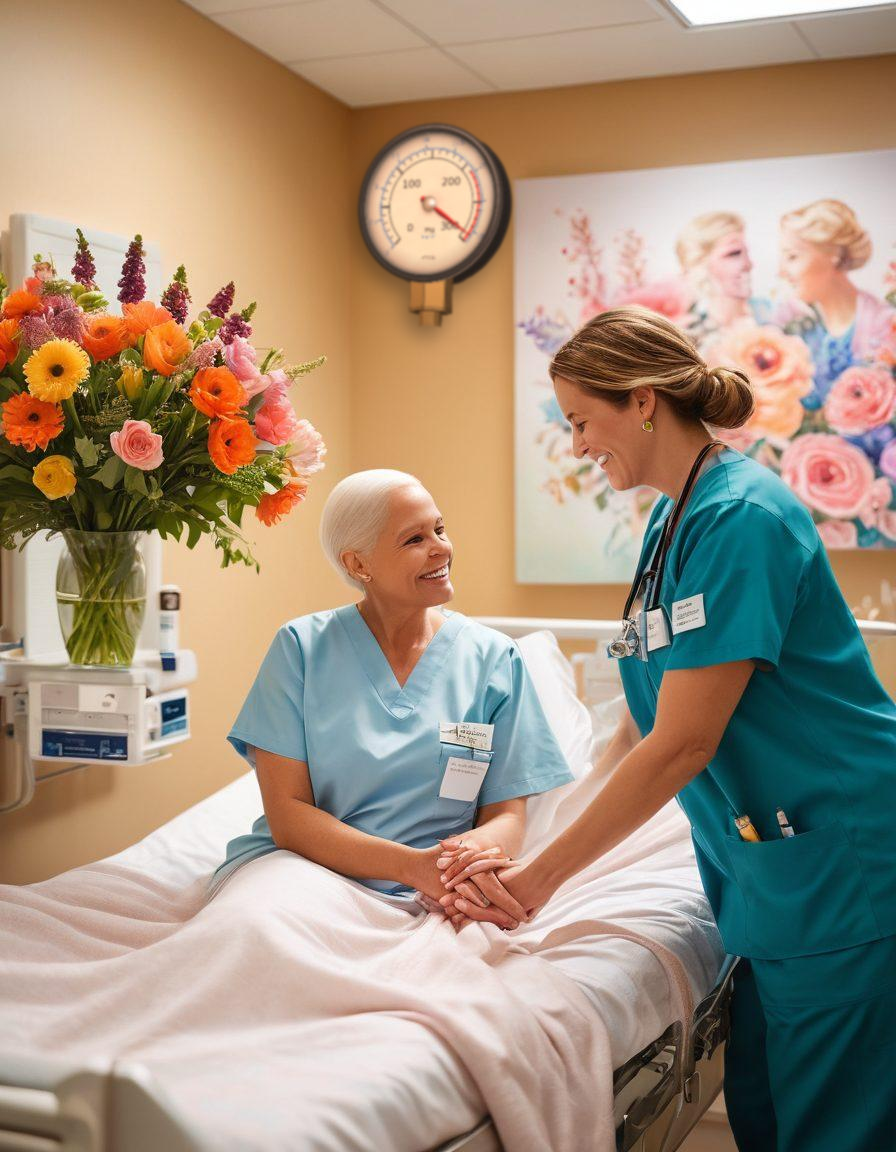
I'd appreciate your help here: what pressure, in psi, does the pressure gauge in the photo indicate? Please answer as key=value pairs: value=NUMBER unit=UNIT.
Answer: value=290 unit=psi
